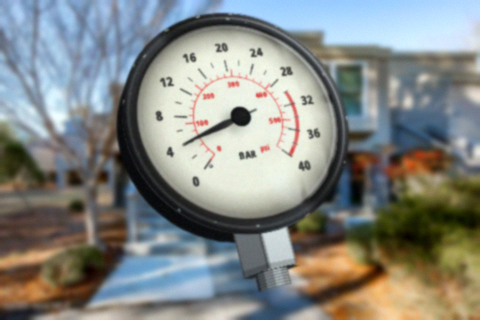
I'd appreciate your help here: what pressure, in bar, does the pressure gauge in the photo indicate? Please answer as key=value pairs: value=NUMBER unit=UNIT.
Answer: value=4 unit=bar
